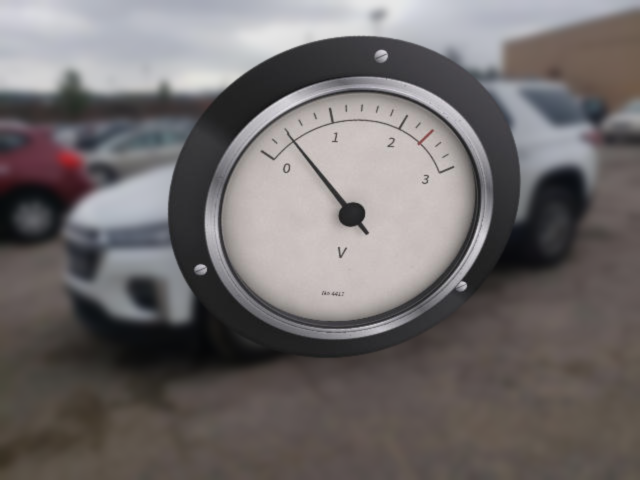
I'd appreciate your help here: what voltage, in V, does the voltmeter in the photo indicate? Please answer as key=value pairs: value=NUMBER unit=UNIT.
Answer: value=0.4 unit=V
